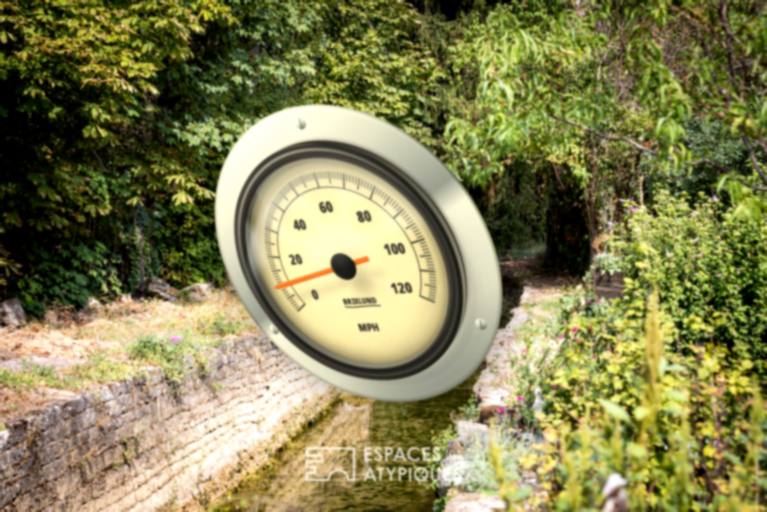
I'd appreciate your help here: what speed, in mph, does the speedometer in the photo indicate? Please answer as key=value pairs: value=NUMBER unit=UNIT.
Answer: value=10 unit=mph
